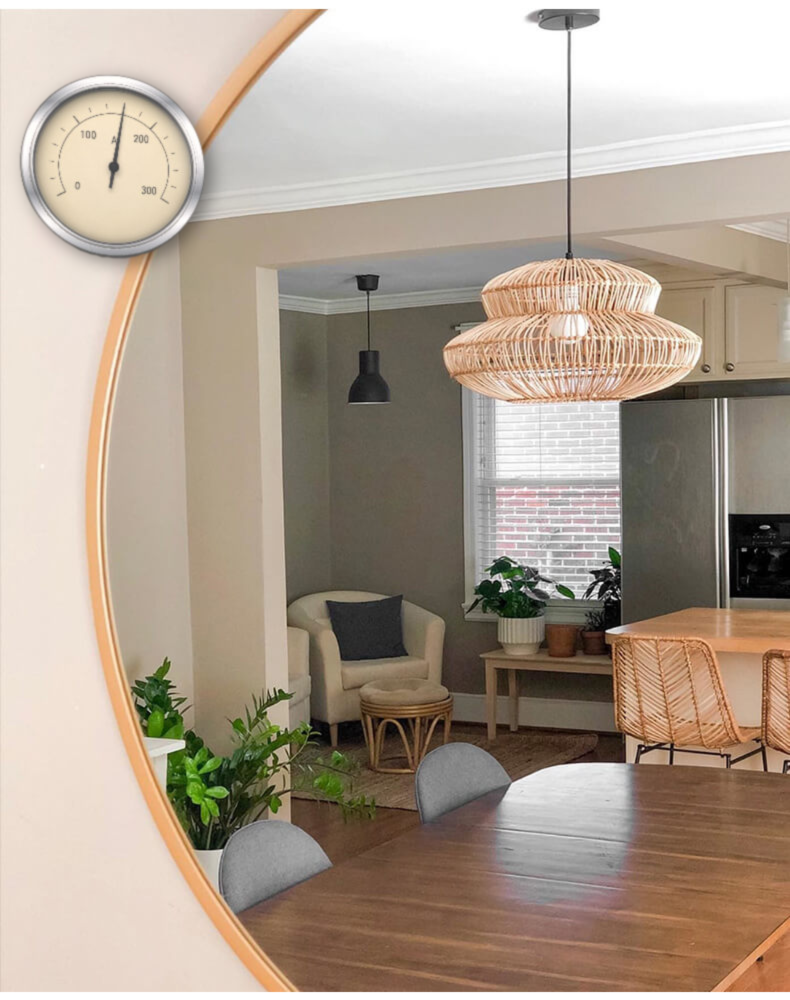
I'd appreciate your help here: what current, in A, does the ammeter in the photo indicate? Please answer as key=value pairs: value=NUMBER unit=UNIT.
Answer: value=160 unit=A
